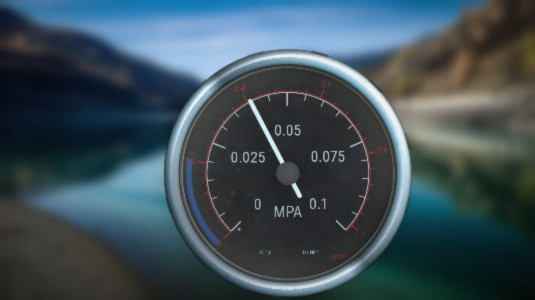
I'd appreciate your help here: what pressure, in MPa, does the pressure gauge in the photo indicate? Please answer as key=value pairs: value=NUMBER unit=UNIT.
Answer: value=0.04 unit=MPa
